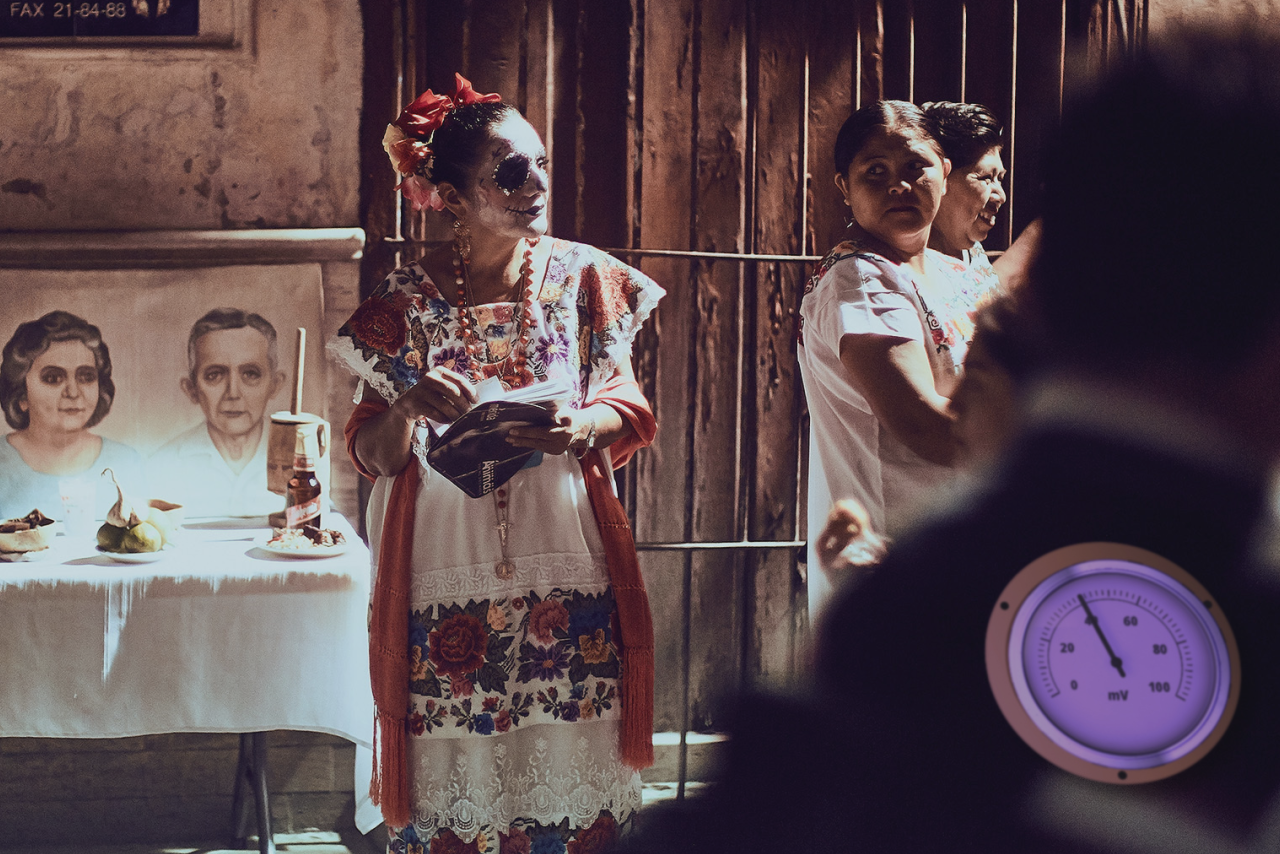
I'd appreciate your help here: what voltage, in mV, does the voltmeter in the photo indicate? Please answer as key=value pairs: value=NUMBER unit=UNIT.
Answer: value=40 unit=mV
